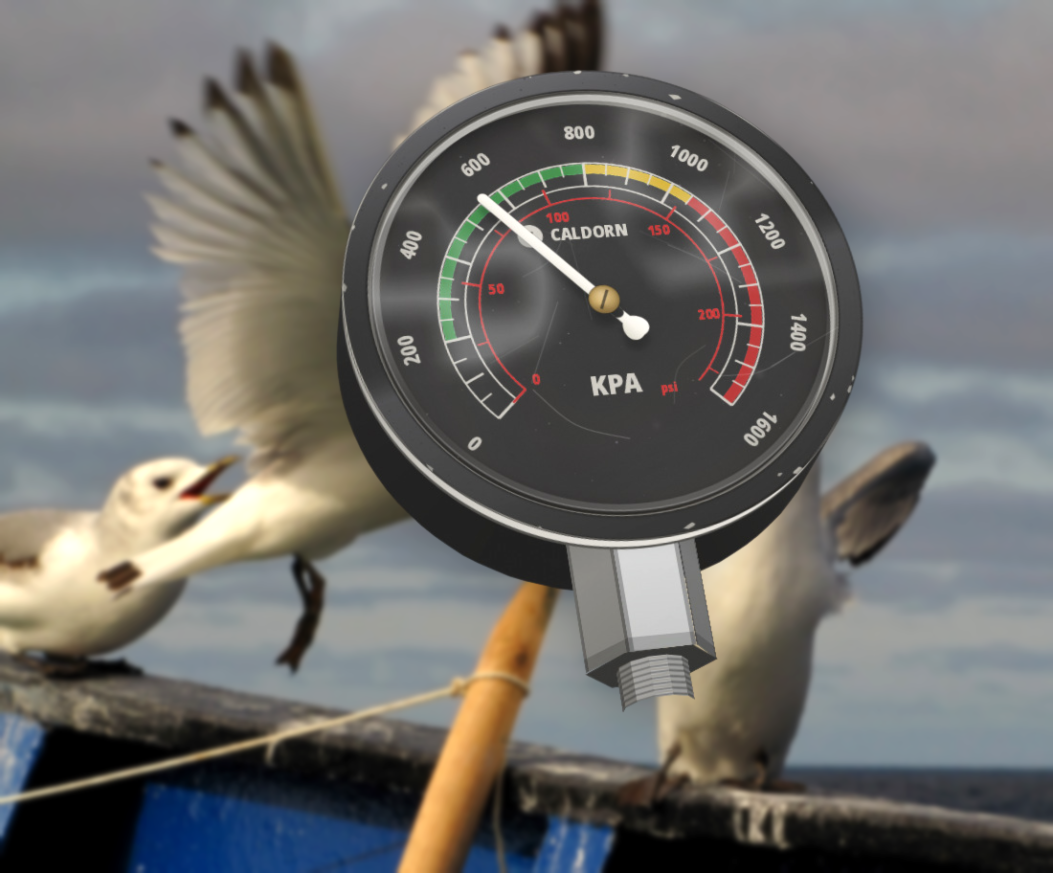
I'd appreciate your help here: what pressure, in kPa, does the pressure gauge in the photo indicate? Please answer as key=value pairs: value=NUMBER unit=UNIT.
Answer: value=550 unit=kPa
